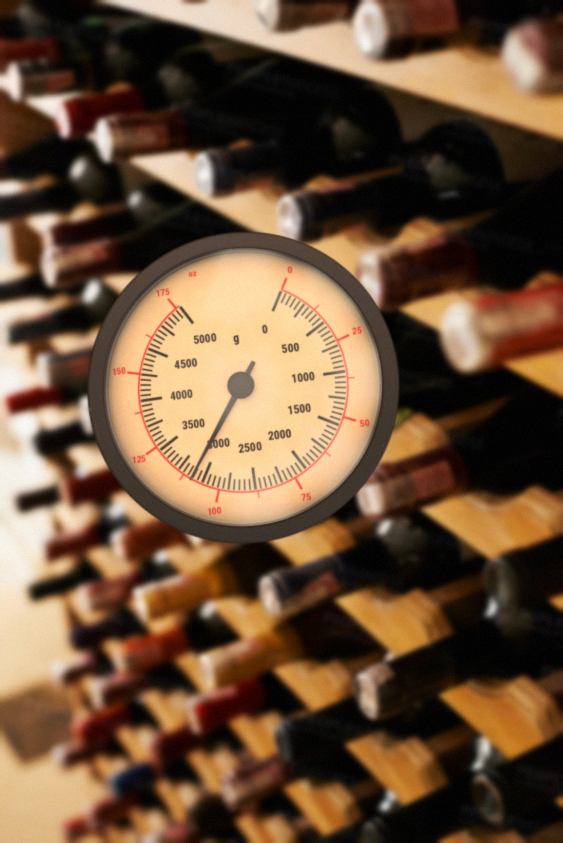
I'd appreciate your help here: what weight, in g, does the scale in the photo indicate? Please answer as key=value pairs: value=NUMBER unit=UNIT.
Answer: value=3100 unit=g
